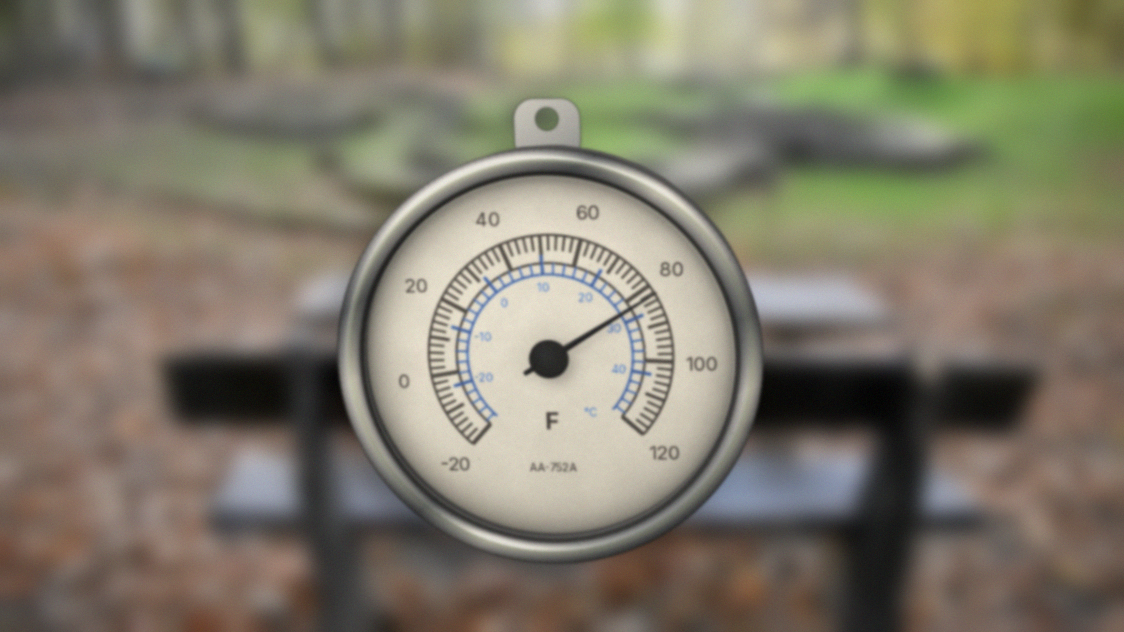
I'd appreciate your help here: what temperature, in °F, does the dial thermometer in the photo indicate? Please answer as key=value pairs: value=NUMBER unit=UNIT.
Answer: value=82 unit=°F
